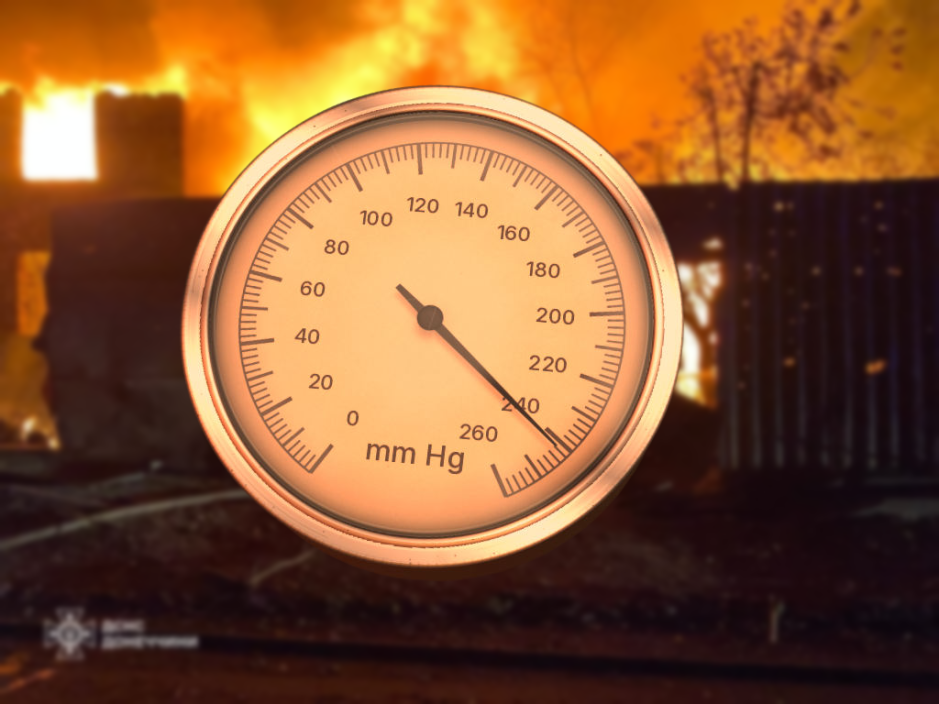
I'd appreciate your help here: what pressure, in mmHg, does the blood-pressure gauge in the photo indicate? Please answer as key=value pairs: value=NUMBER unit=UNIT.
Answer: value=242 unit=mmHg
